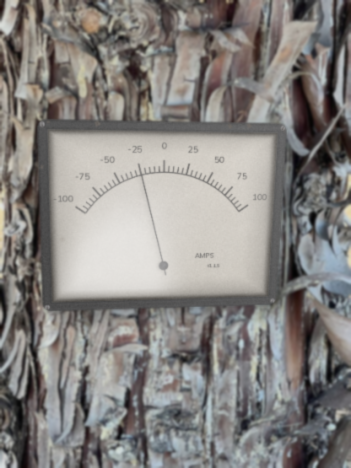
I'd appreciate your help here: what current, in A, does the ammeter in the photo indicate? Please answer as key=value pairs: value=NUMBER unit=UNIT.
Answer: value=-25 unit=A
